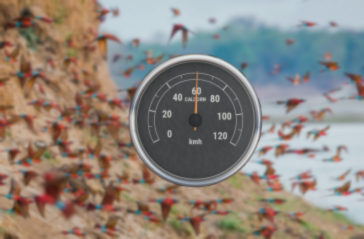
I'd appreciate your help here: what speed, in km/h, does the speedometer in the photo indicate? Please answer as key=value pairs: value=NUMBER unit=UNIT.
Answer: value=60 unit=km/h
